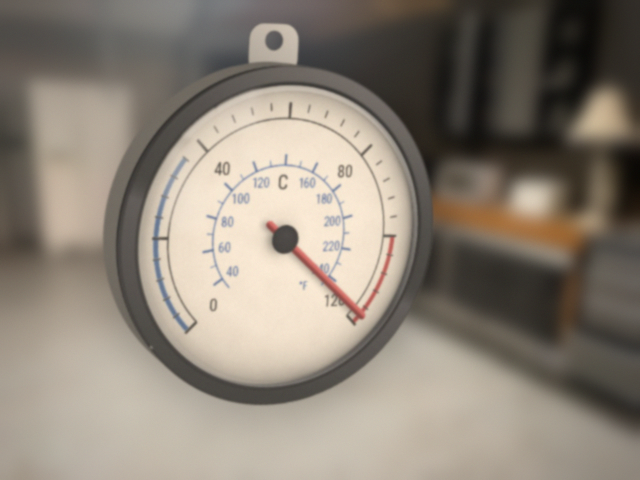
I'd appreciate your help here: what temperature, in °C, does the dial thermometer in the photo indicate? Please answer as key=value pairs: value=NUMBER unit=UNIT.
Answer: value=118 unit=°C
